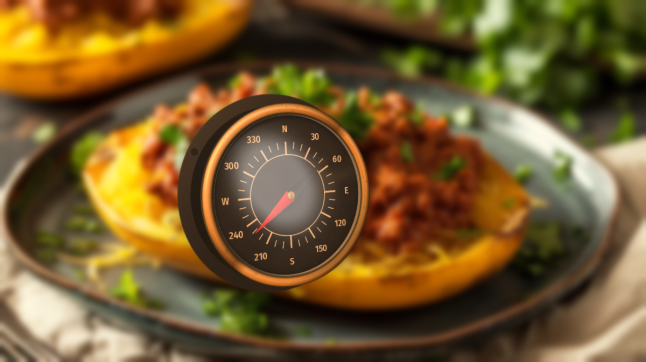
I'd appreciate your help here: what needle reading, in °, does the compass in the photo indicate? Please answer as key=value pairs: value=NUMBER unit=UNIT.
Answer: value=230 unit=°
